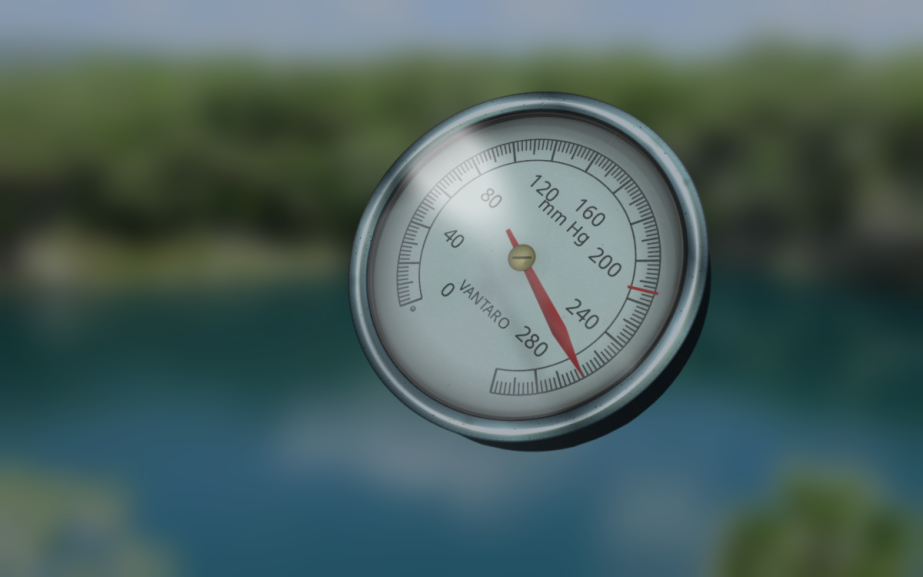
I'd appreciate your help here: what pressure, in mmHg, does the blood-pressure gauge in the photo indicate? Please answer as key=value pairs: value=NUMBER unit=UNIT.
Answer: value=260 unit=mmHg
